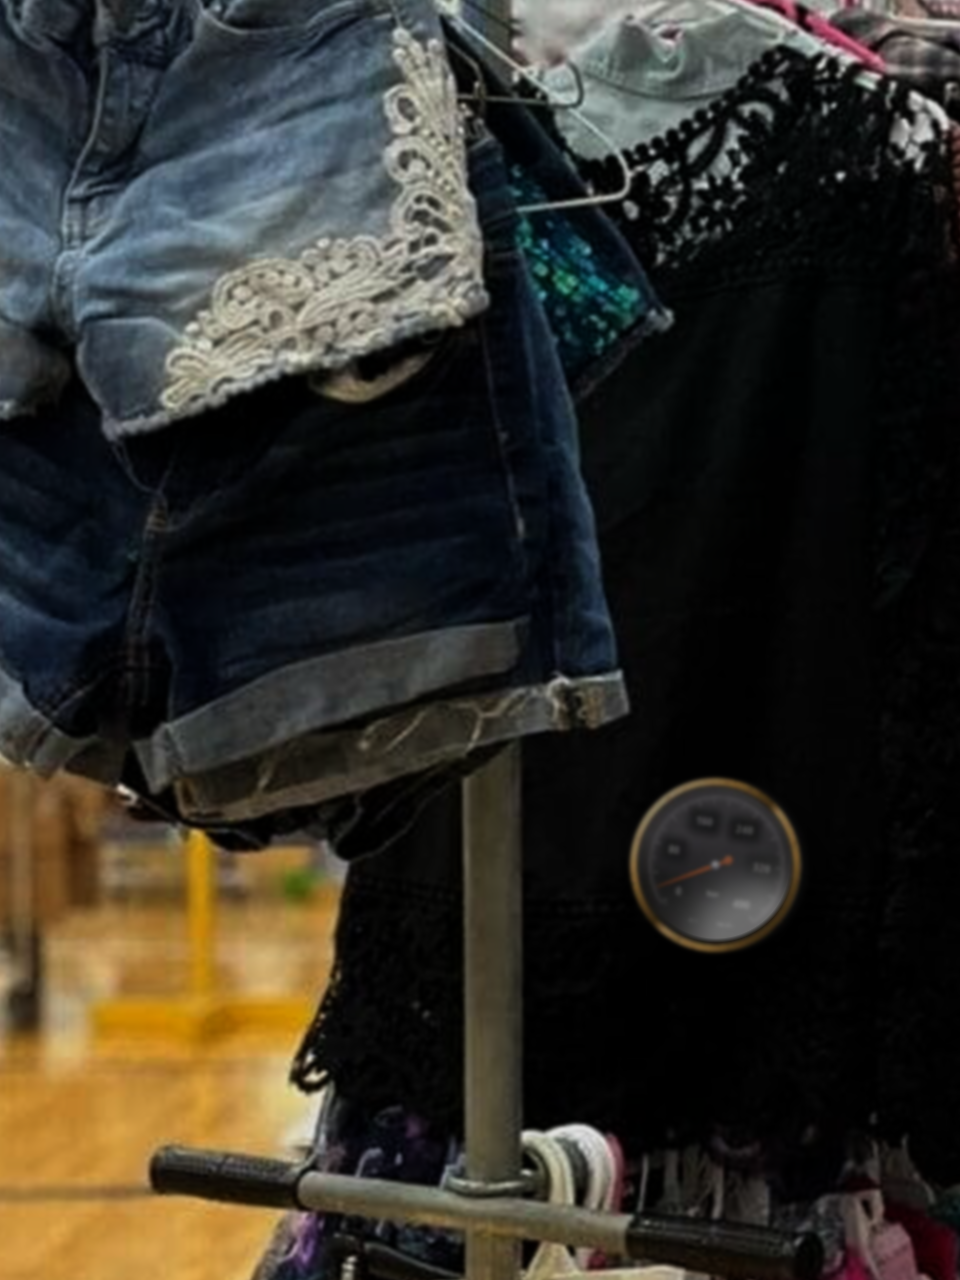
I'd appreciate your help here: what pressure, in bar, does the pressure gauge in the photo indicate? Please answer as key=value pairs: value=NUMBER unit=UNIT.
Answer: value=20 unit=bar
